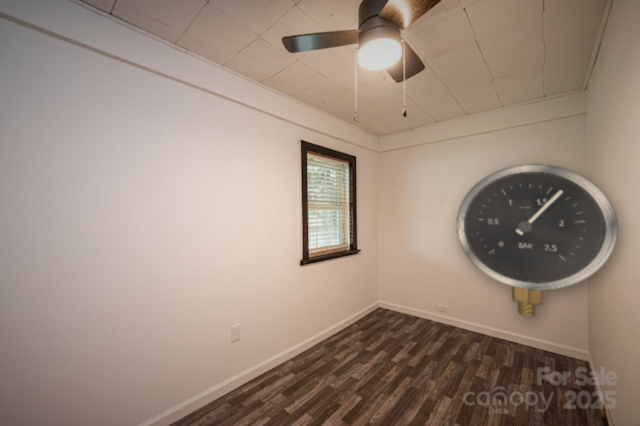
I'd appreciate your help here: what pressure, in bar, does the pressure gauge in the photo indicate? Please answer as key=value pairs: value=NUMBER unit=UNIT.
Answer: value=1.6 unit=bar
